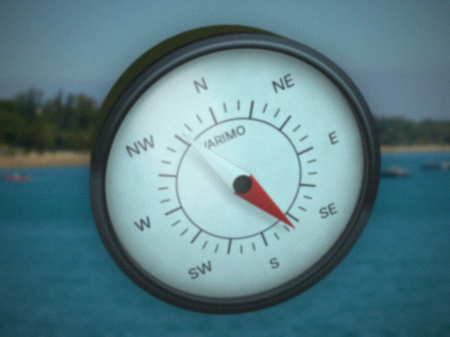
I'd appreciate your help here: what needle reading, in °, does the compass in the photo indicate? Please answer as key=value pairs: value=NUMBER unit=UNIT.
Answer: value=155 unit=°
